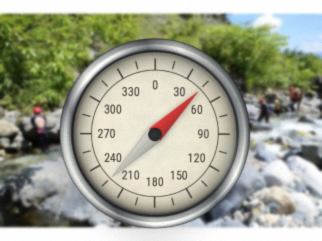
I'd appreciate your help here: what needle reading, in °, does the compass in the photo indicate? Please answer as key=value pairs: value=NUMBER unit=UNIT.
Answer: value=45 unit=°
